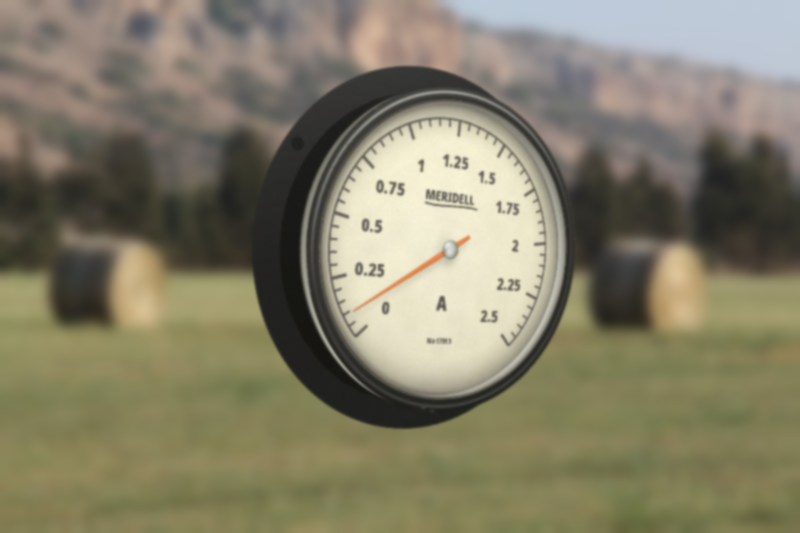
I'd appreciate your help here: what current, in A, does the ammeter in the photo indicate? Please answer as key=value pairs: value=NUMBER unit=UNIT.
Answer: value=0.1 unit=A
